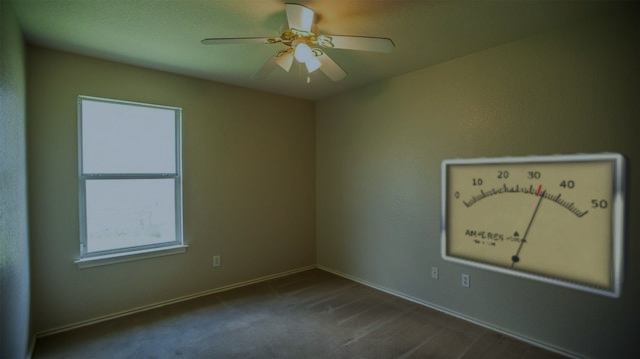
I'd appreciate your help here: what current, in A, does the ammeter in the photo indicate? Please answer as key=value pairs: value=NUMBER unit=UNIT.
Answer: value=35 unit=A
